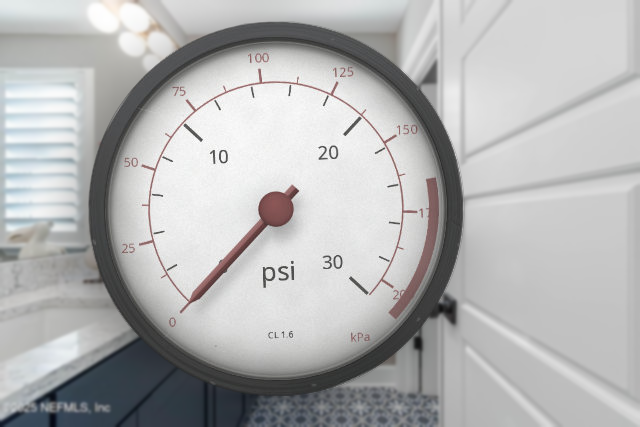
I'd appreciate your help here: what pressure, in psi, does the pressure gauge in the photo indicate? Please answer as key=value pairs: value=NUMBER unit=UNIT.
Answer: value=0 unit=psi
